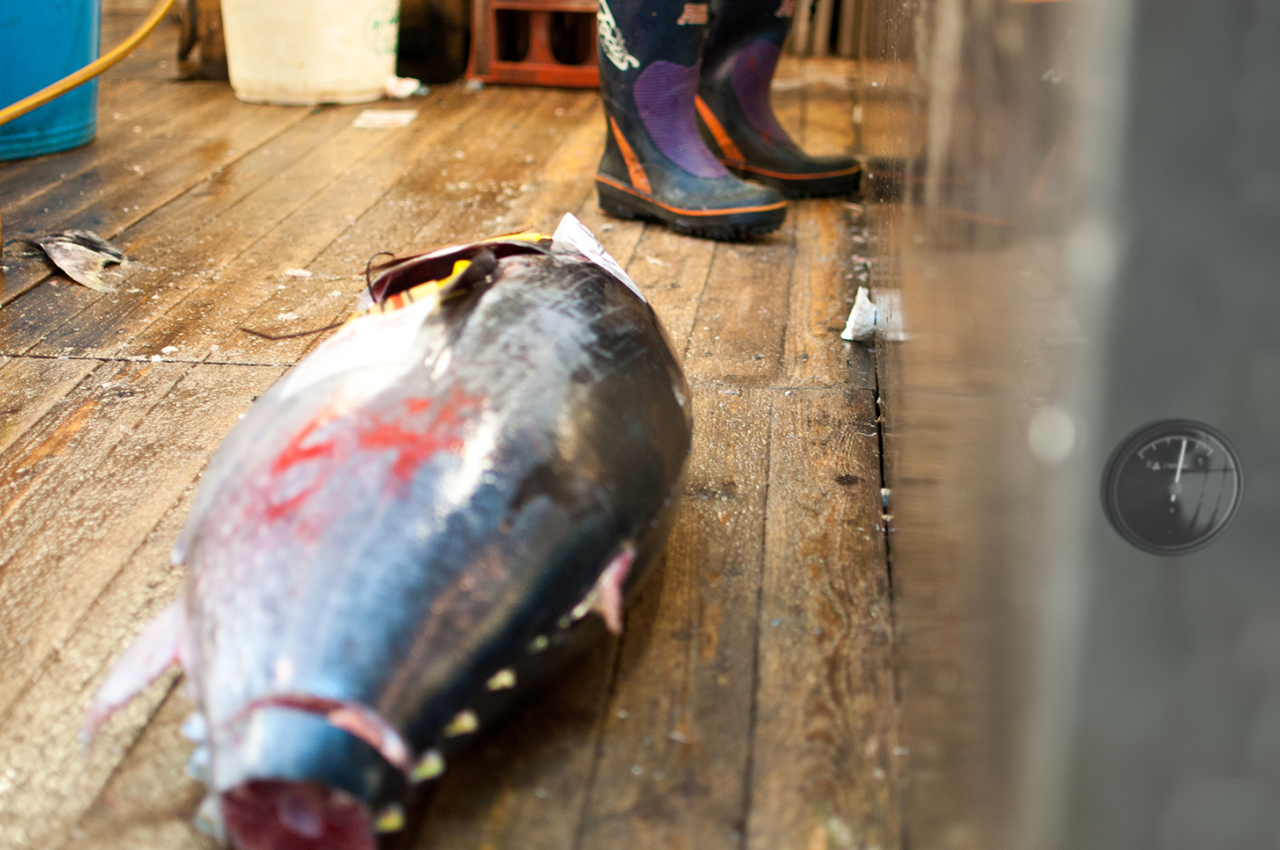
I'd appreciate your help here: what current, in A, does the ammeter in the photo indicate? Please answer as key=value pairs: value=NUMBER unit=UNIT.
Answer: value=3 unit=A
